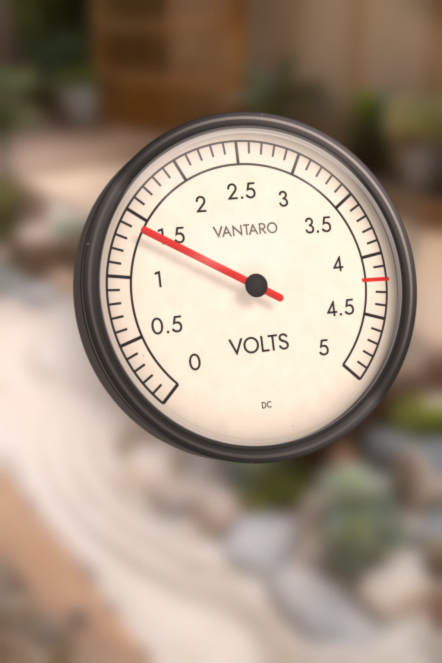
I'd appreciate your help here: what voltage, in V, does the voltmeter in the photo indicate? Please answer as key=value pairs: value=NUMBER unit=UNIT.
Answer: value=1.4 unit=V
